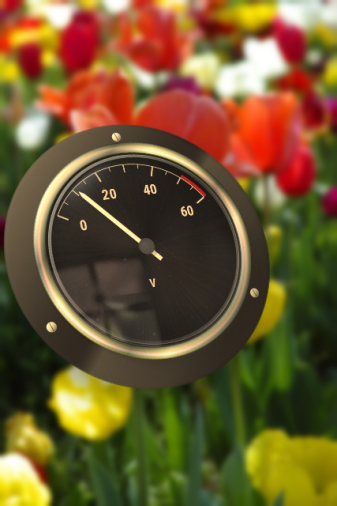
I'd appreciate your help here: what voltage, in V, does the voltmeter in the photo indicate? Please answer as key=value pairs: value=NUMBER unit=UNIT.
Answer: value=10 unit=V
